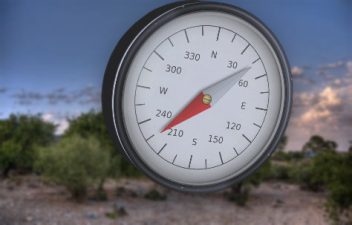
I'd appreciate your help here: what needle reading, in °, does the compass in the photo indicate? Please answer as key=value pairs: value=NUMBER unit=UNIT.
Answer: value=225 unit=°
